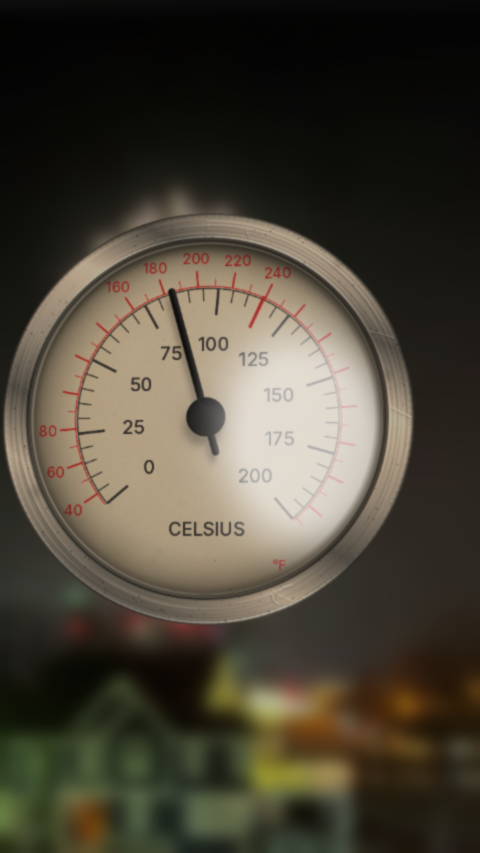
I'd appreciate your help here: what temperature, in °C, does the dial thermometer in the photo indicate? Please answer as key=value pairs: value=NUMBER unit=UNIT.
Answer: value=85 unit=°C
